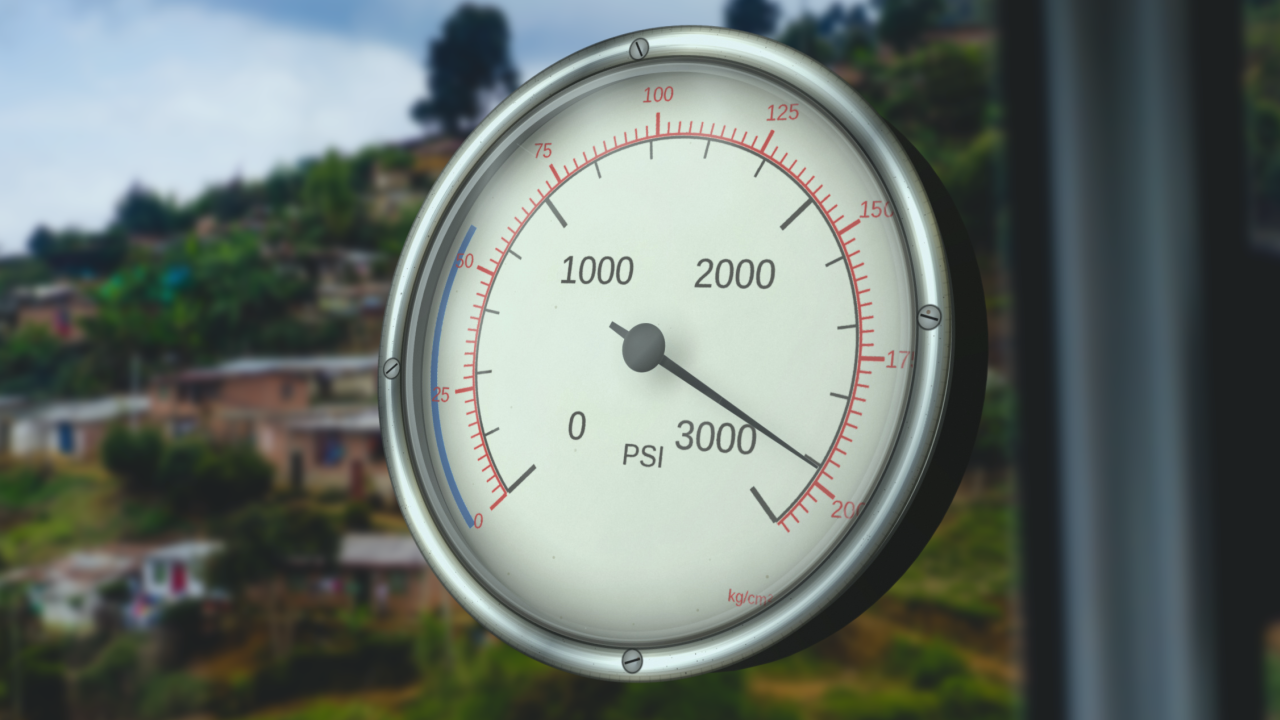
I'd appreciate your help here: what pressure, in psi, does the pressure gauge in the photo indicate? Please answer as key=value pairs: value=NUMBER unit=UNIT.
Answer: value=2800 unit=psi
